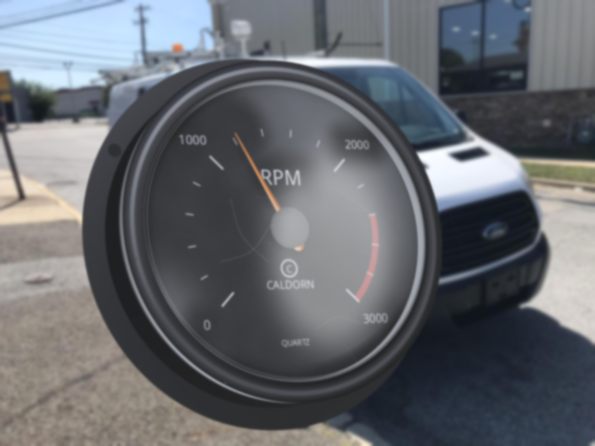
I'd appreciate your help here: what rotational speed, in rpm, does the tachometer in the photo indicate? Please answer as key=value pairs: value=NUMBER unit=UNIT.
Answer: value=1200 unit=rpm
